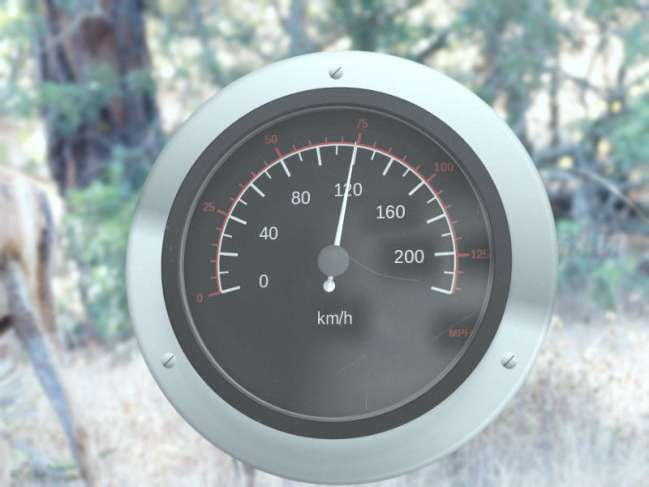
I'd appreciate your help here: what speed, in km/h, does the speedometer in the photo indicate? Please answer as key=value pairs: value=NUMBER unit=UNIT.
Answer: value=120 unit=km/h
